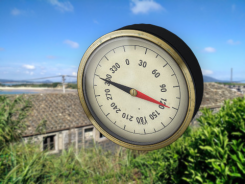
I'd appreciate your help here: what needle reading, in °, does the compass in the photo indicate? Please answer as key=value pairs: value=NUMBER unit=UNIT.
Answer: value=120 unit=°
